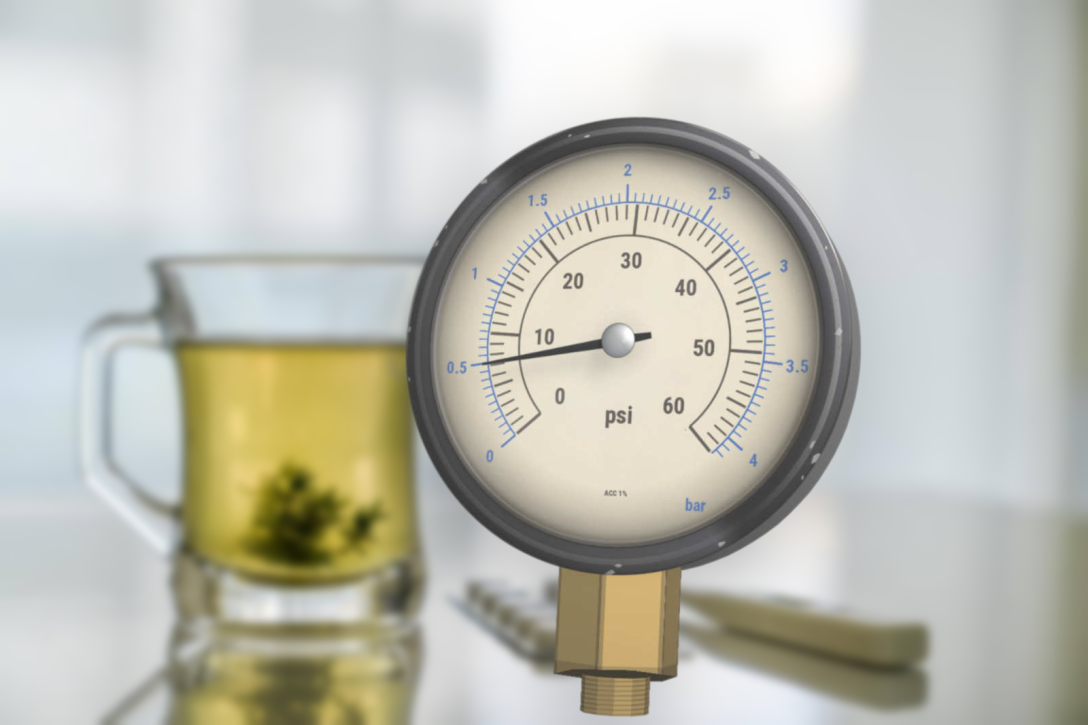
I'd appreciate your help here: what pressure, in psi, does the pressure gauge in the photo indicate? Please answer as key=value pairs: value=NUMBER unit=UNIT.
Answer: value=7 unit=psi
